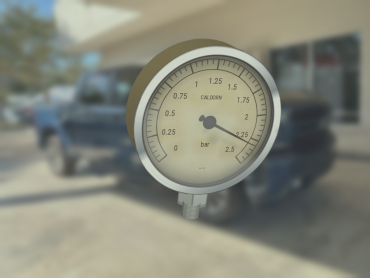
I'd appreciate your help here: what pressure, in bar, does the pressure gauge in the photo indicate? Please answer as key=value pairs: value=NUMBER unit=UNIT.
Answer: value=2.3 unit=bar
